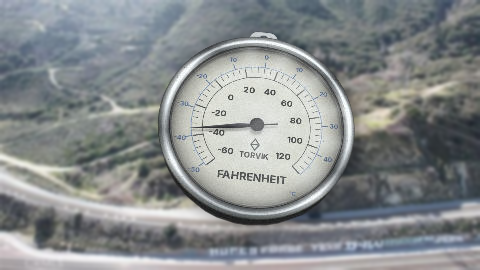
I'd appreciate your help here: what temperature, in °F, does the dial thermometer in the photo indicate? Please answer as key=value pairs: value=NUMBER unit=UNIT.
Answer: value=-36 unit=°F
